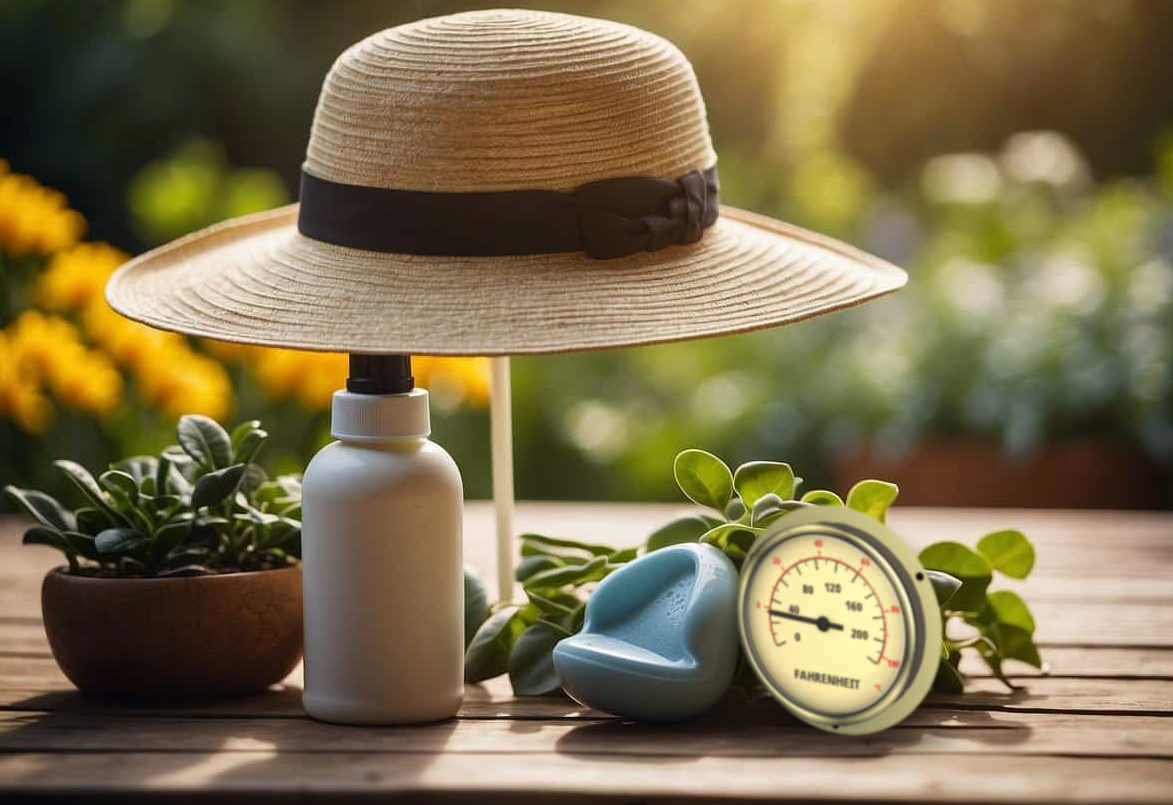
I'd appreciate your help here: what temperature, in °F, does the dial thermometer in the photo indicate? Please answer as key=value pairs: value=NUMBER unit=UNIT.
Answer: value=30 unit=°F
